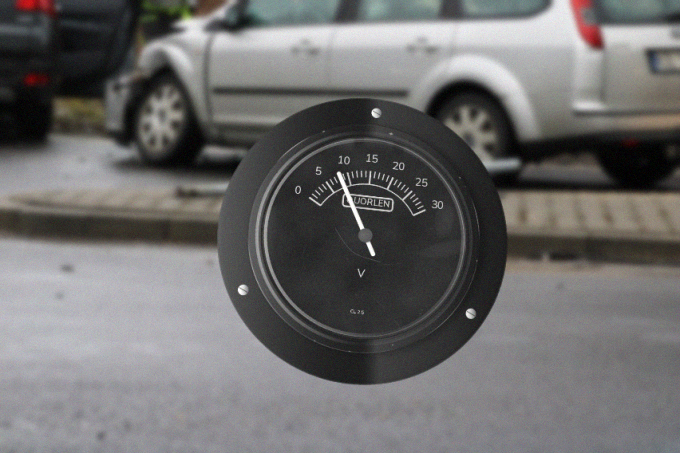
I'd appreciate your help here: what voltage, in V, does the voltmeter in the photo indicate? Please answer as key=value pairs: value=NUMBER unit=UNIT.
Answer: value=8 unit=V
